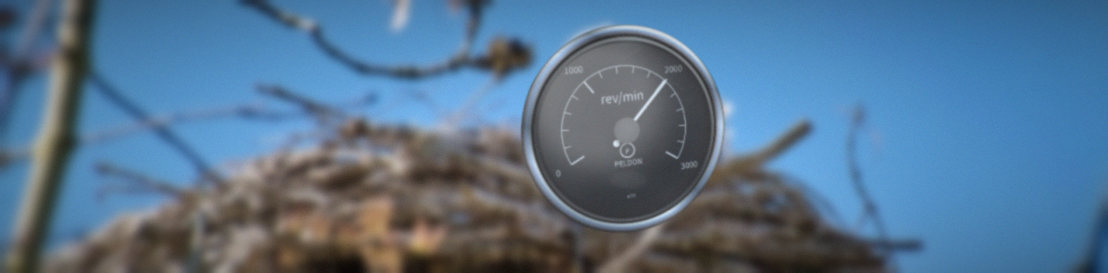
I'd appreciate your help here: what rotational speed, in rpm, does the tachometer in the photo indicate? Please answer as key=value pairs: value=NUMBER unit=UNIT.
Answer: value=2000 unit=rpm
